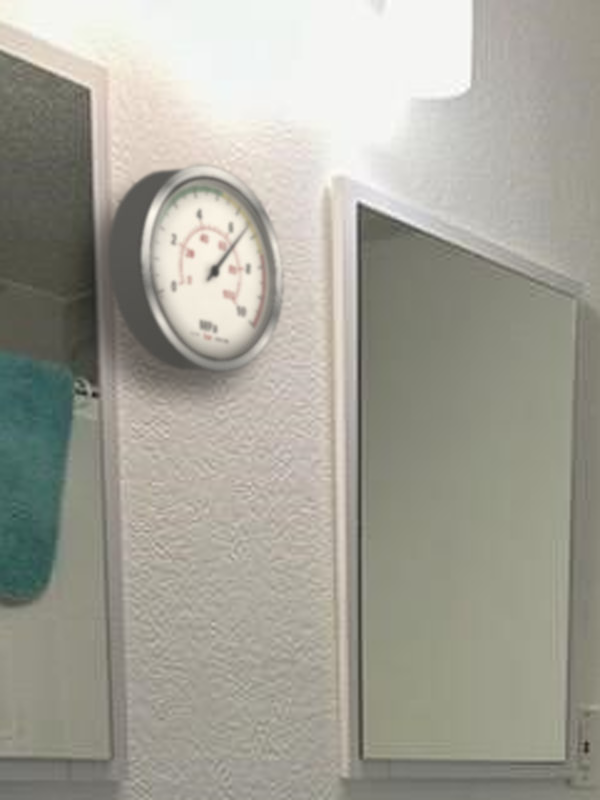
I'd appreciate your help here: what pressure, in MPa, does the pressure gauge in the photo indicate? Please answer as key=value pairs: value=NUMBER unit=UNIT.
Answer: value=6.5 unit=MPa
